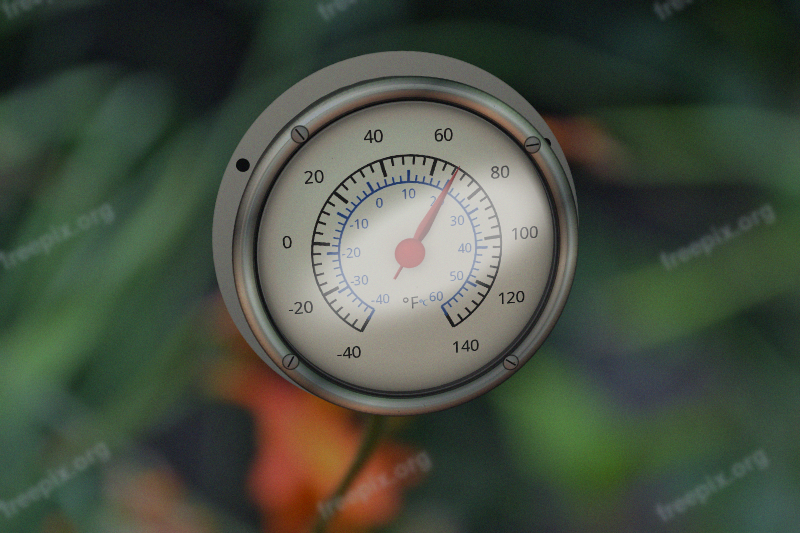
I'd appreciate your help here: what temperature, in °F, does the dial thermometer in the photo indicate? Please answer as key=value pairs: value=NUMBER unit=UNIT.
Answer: value=68 unit=°F
